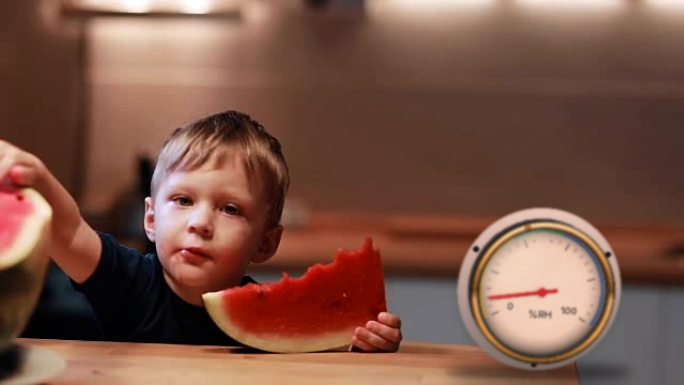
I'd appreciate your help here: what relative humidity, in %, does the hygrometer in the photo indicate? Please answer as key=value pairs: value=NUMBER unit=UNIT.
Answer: value=8 unit=%
